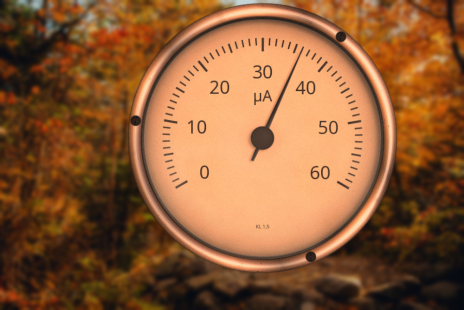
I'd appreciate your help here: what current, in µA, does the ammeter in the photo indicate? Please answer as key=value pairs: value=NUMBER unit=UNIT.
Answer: value=36 unit=µA
